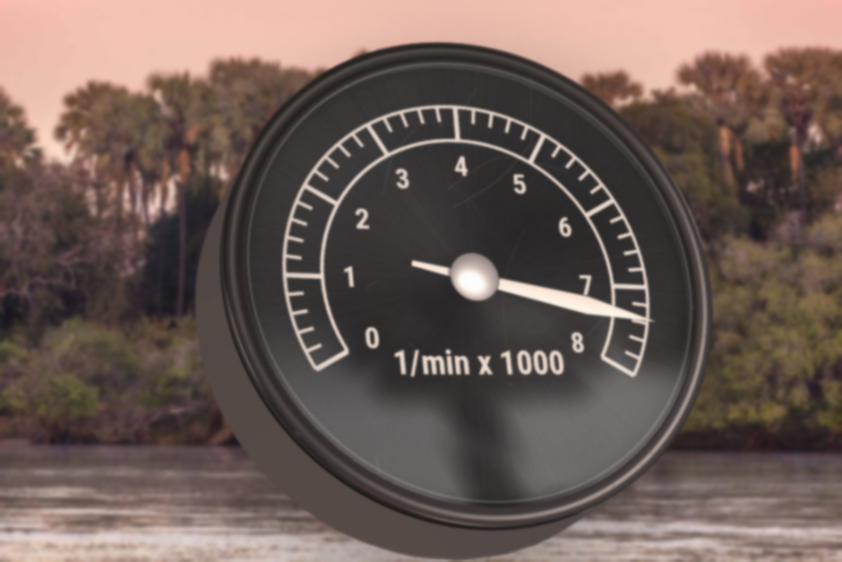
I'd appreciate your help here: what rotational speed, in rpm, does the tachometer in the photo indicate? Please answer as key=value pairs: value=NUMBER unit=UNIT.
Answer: value=7400 unit=rpm
